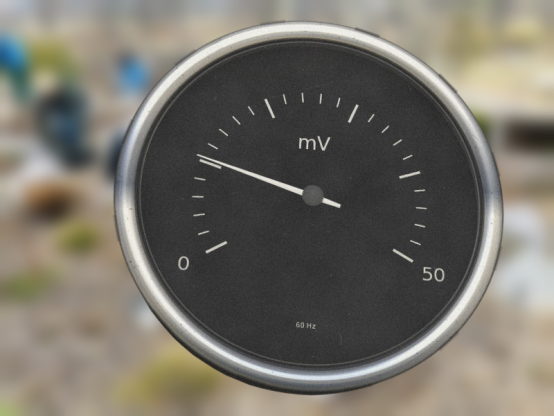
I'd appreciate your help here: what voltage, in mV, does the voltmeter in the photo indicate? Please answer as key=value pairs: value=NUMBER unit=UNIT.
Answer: value=10 unit=mV
